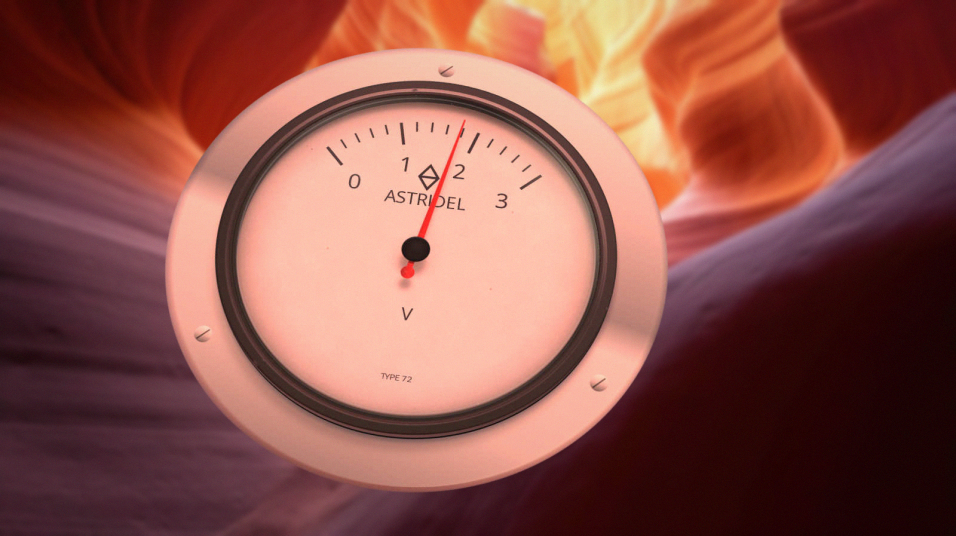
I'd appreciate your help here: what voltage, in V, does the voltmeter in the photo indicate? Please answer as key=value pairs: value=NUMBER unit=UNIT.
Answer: value=1.8 unit=V
